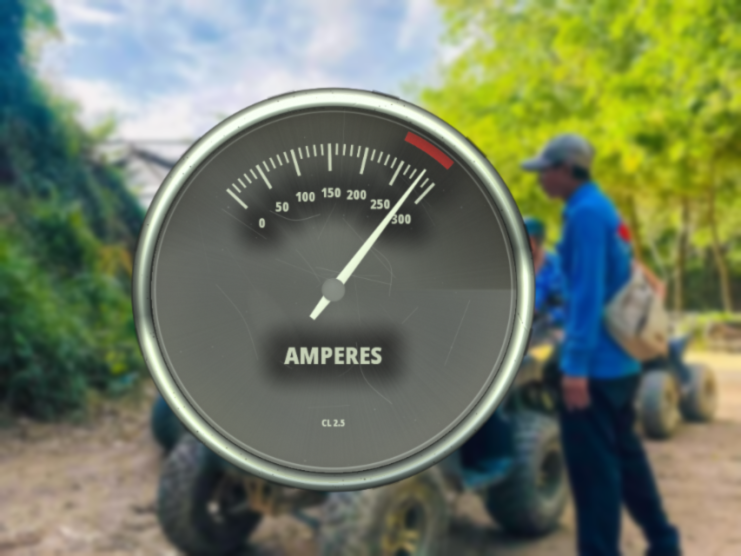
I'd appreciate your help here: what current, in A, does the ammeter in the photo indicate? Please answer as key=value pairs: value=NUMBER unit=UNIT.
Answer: value=280 unit=A
